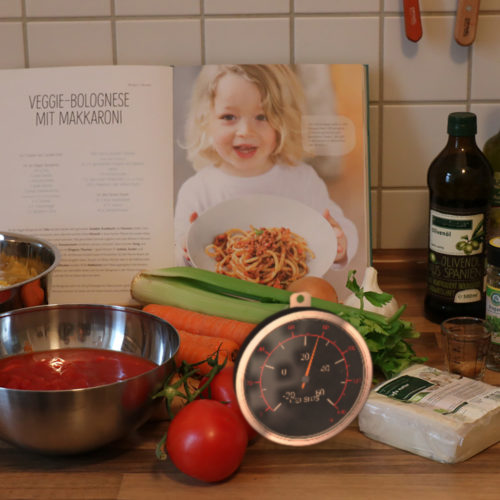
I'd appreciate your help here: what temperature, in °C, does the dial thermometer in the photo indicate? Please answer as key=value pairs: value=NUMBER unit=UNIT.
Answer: value=25 unit=°C
